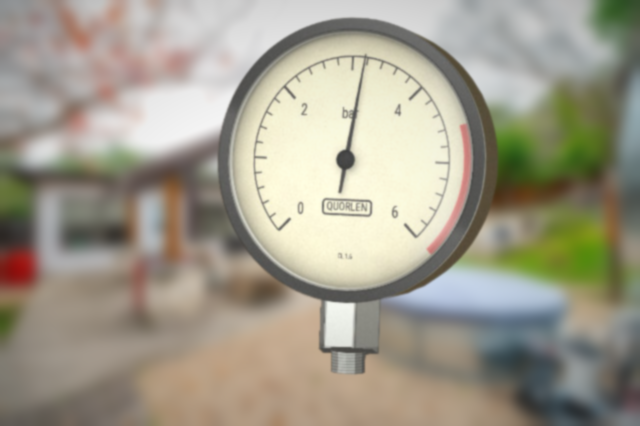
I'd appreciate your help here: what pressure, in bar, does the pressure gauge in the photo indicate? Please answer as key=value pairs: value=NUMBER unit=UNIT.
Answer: value=3.2 unit=bar
